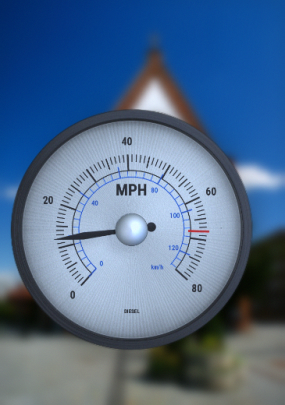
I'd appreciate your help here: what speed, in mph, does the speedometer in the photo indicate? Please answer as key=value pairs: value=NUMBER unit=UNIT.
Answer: value=12 unit=mph
